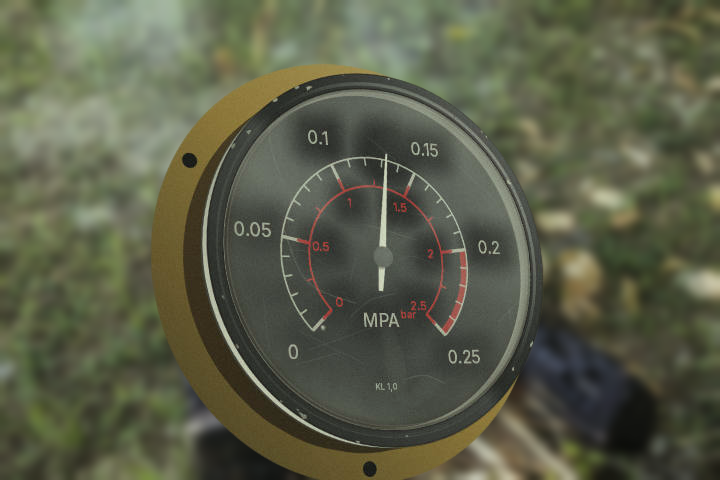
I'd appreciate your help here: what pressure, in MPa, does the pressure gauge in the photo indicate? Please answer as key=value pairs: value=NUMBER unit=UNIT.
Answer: value=0.13 unit=MPa
